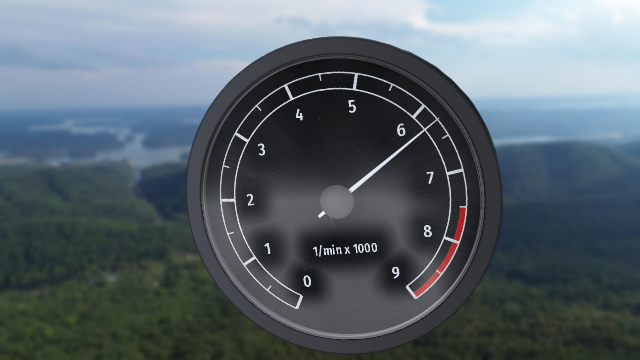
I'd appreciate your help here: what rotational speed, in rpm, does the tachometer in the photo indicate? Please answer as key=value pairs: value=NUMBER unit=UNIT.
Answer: value=6250 unit=rpm
